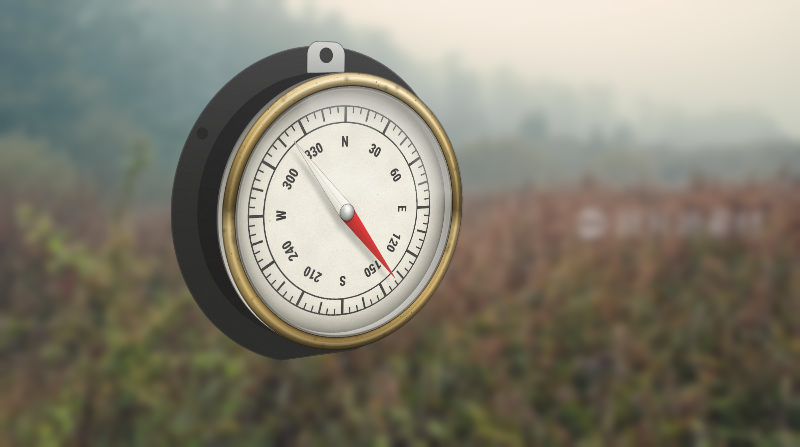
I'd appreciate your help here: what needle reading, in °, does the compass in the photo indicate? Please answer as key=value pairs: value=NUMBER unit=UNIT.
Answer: value=140 unit=°
